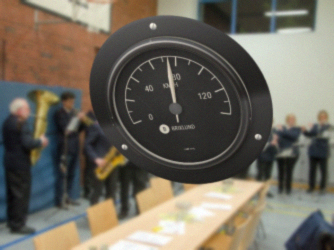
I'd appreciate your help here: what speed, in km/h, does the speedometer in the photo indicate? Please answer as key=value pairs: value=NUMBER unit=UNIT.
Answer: value=75 unit=km/h
